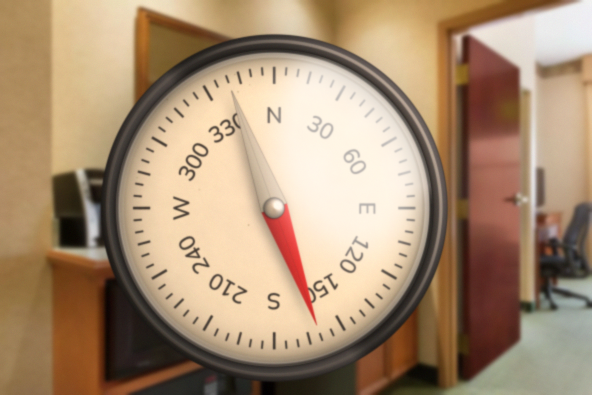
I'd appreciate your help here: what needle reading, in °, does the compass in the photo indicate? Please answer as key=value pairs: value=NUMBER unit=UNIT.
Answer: value=160 unit=°
